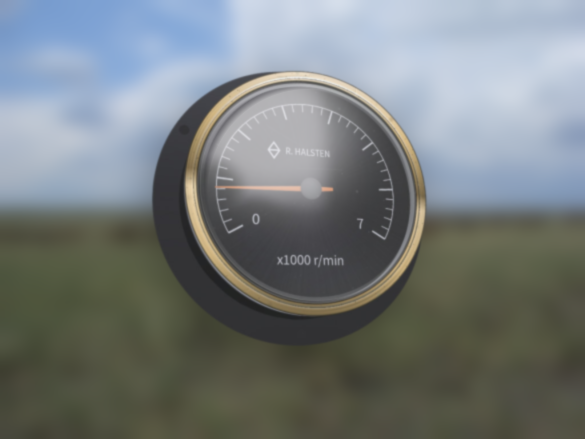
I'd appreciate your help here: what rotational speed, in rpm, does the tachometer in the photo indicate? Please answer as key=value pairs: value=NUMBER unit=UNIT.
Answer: value=800 unit=rpm
